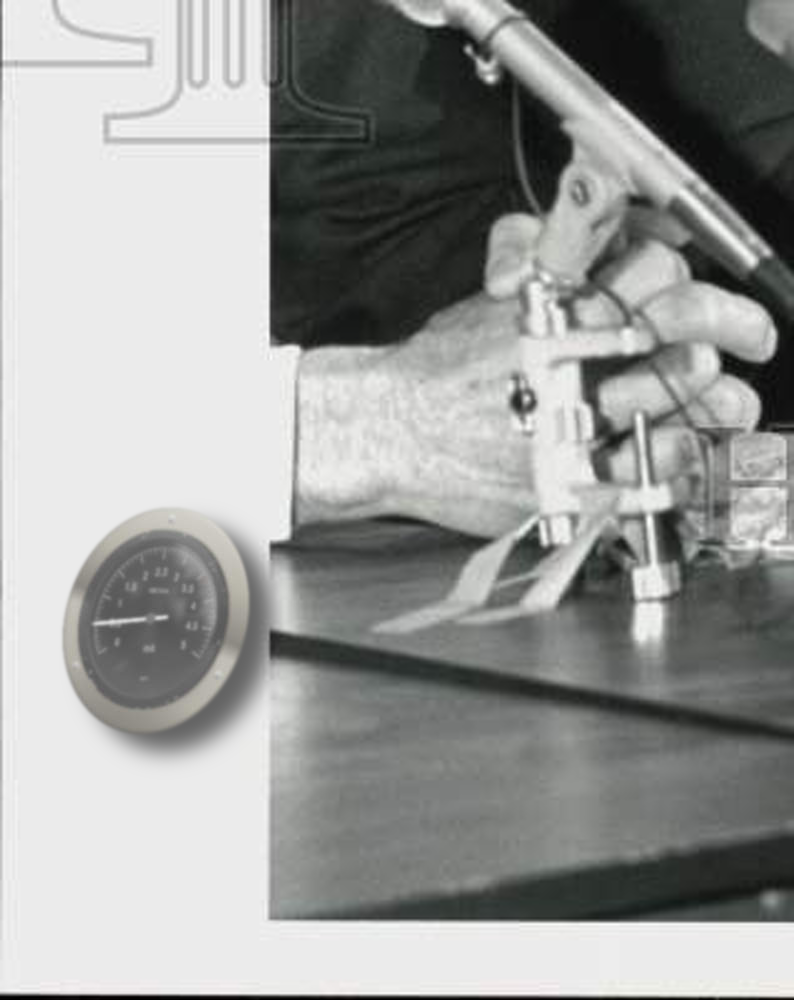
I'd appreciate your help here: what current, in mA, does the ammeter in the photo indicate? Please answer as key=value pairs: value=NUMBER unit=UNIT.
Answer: value=0.5 unit=mA
